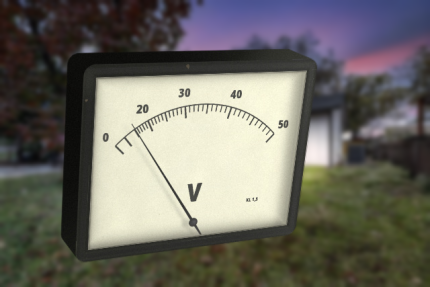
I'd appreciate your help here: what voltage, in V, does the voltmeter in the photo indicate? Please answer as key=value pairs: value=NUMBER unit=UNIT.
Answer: value=15 unit=V
